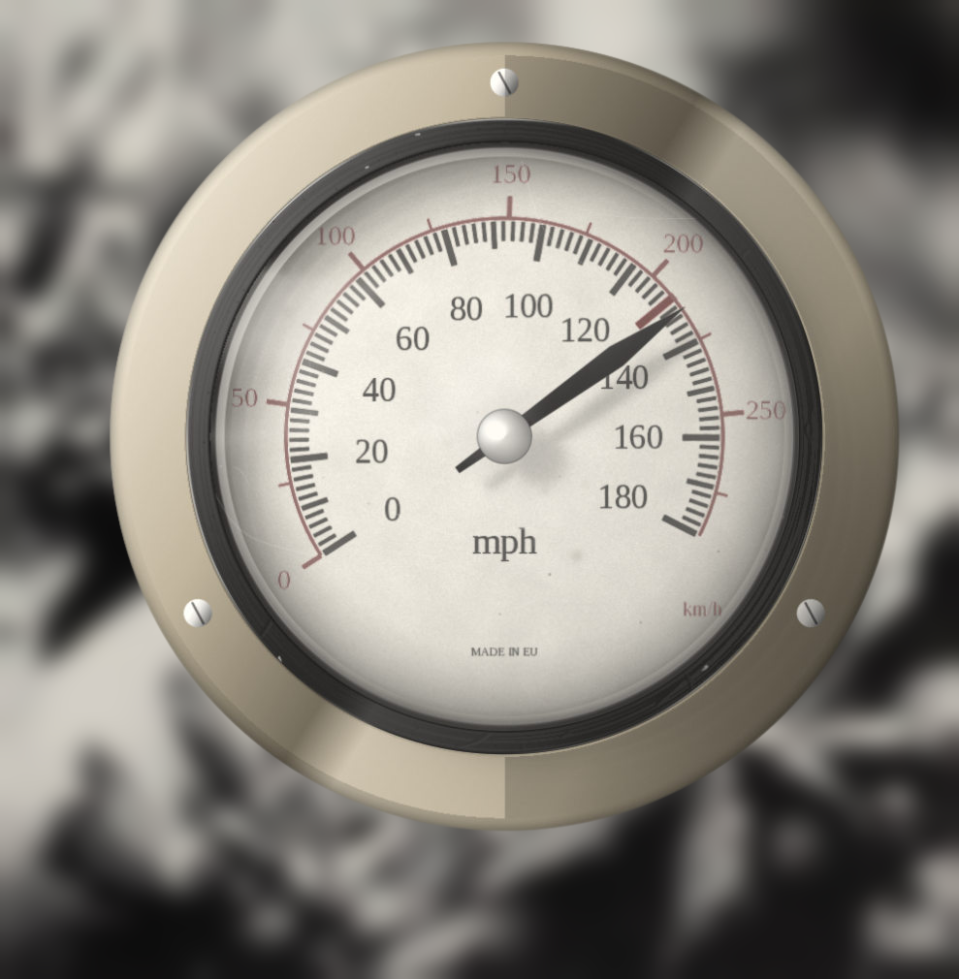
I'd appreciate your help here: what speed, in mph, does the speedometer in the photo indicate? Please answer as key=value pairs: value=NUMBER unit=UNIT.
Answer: value=133 unit=mph
